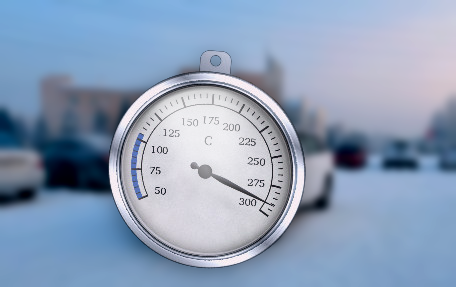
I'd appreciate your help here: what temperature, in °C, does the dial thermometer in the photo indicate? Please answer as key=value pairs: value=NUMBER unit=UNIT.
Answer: value=290 unit=°C
